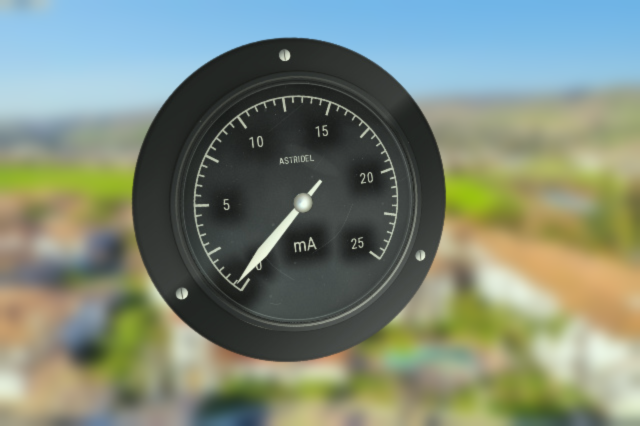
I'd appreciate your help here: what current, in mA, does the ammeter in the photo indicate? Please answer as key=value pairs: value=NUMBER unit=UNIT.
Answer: value=0.5 unit=mA
